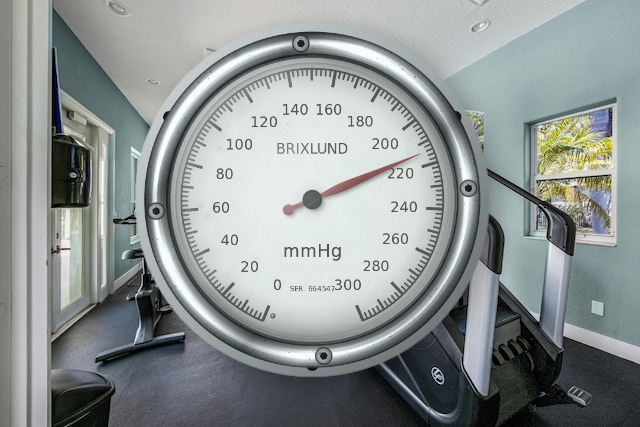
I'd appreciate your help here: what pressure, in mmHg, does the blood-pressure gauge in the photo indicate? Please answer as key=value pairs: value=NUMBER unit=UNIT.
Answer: value=214 unit=mmHg
